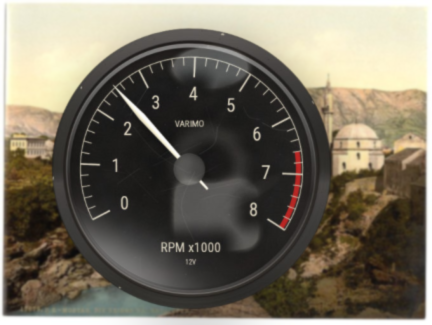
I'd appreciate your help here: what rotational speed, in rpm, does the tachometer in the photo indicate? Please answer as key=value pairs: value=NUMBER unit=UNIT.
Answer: value=2500 unit=rpm
